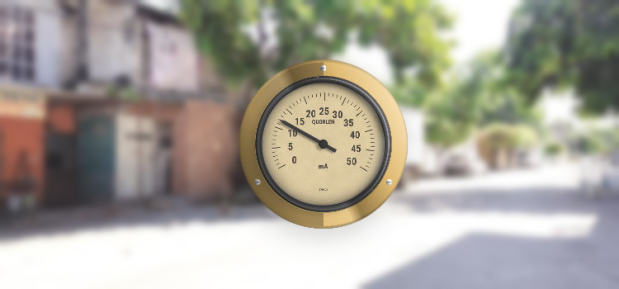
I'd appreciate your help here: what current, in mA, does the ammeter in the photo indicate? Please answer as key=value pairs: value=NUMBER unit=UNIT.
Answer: value=12 unit=mA
